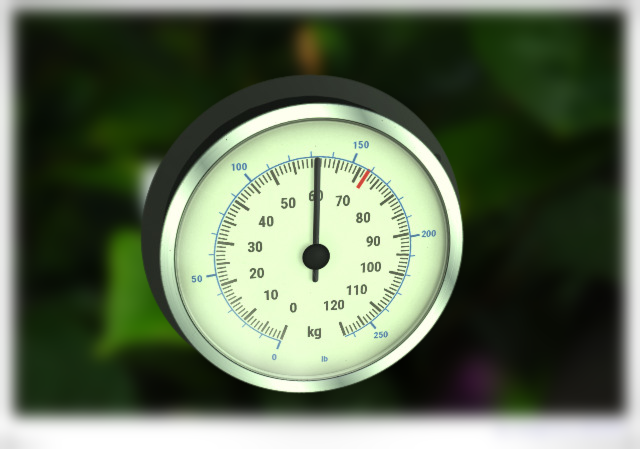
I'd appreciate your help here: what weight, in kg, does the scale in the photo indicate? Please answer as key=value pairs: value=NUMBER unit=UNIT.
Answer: value=60 unit=kg
